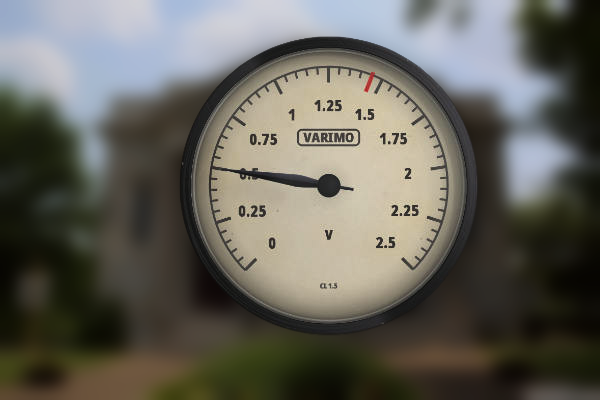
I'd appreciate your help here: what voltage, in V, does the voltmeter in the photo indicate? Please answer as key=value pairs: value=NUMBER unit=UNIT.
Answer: value=0.5 unit=V
